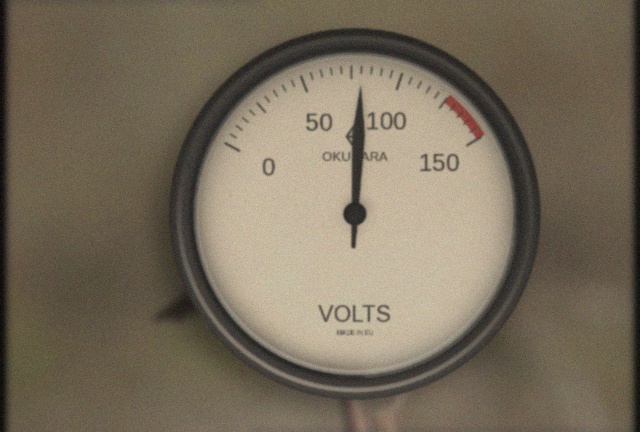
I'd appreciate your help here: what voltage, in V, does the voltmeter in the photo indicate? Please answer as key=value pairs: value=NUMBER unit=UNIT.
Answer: value=80 unit=V
